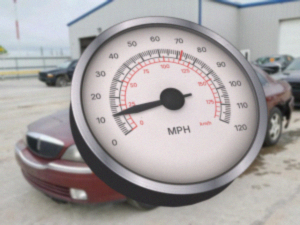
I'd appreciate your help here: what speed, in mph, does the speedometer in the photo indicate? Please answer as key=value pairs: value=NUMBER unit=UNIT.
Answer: value=10 unit=mph
